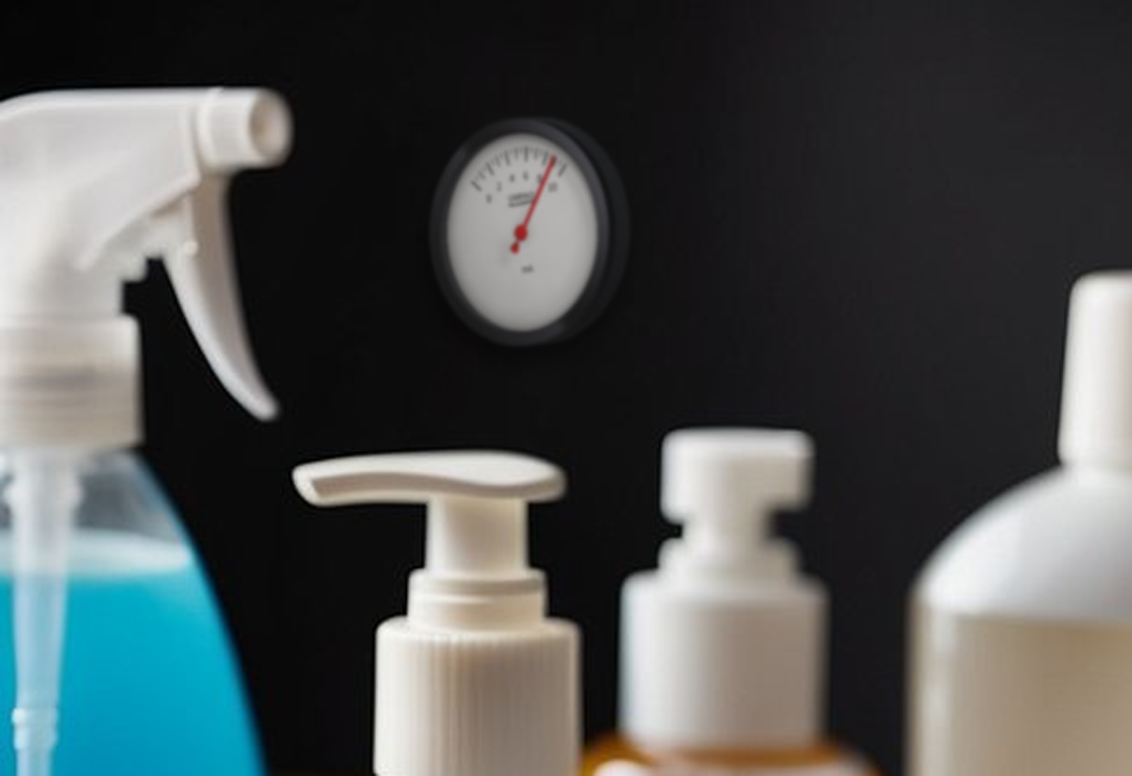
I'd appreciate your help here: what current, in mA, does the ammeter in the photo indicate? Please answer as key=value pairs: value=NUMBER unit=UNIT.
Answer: value=9 unit=mA
